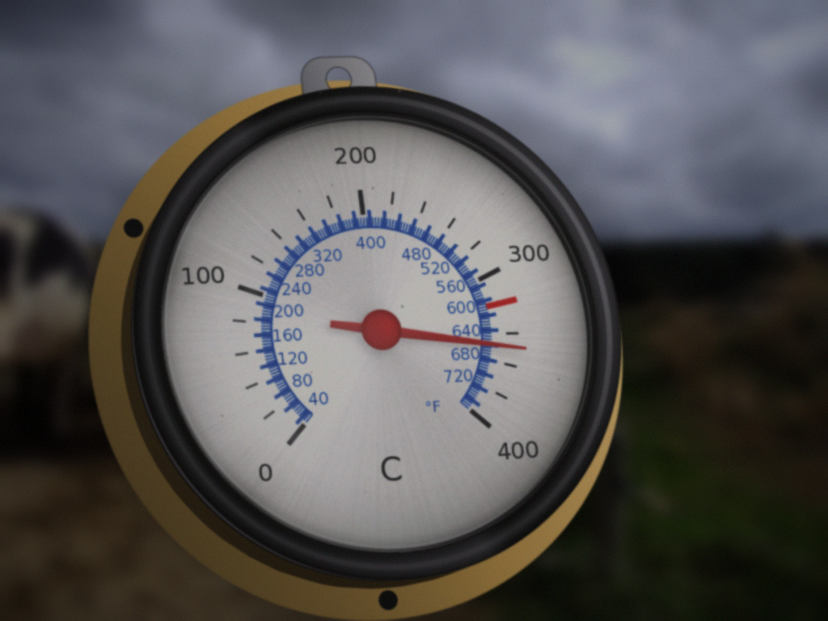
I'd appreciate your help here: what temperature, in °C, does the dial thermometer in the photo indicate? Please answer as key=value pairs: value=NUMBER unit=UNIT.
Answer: value=350 unit=°C
